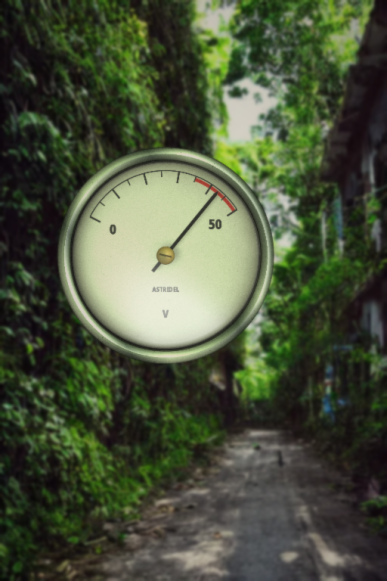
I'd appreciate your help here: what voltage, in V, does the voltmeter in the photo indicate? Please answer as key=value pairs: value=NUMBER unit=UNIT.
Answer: value=42.5 unit=V
